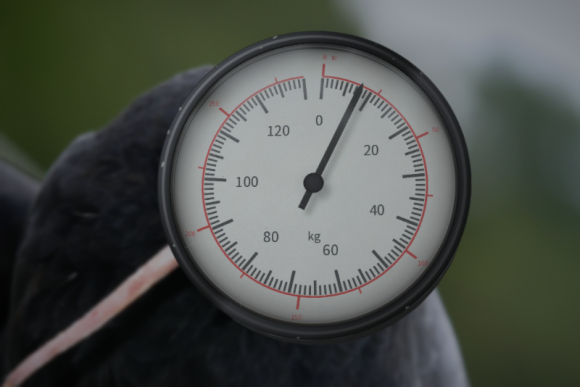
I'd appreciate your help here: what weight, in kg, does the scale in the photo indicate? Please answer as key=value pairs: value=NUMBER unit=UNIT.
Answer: value=8 unit=kg
